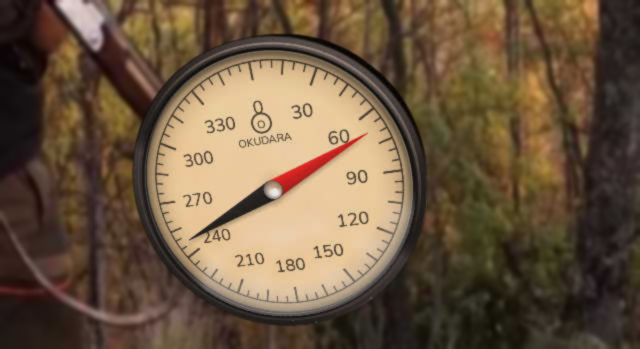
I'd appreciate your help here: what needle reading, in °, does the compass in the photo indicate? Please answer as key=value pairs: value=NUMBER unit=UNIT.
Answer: value=67.5 unit=°
